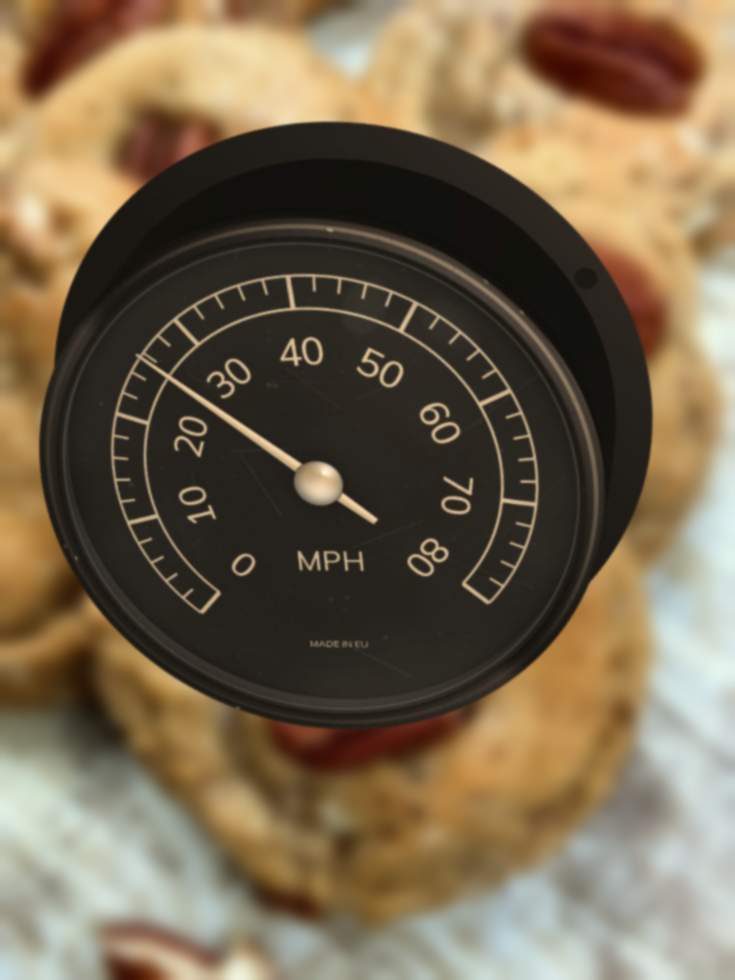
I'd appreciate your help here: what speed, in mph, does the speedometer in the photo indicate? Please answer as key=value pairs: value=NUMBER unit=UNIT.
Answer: value=26 unit=mph
